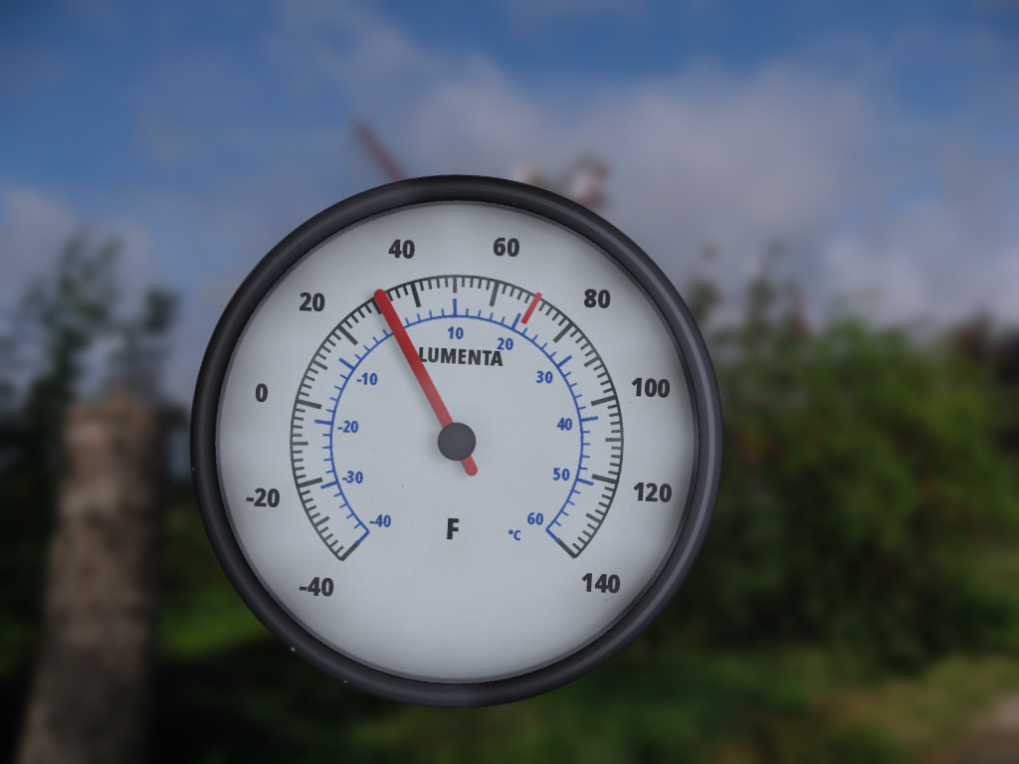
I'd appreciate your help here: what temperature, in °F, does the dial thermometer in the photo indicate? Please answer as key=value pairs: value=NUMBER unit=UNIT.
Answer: value=32 unit=°F
